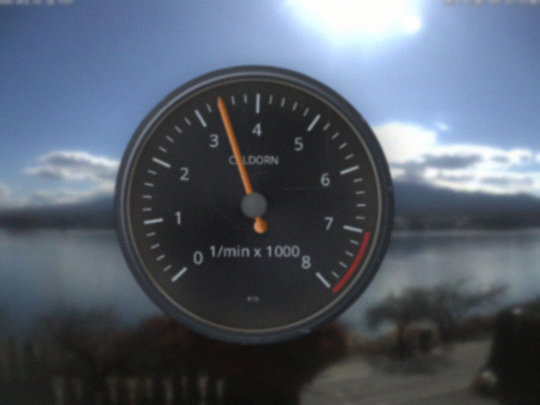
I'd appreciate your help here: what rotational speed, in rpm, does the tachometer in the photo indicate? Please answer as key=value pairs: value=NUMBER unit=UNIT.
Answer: value=3400 unit=rpm
